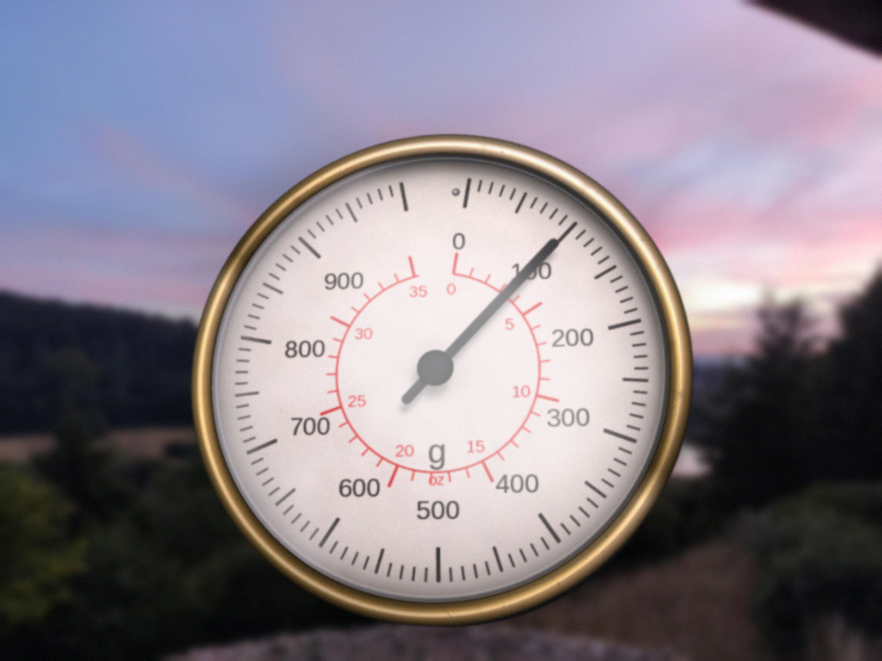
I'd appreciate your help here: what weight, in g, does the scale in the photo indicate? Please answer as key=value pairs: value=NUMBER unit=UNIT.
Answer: value=100 unit=g
